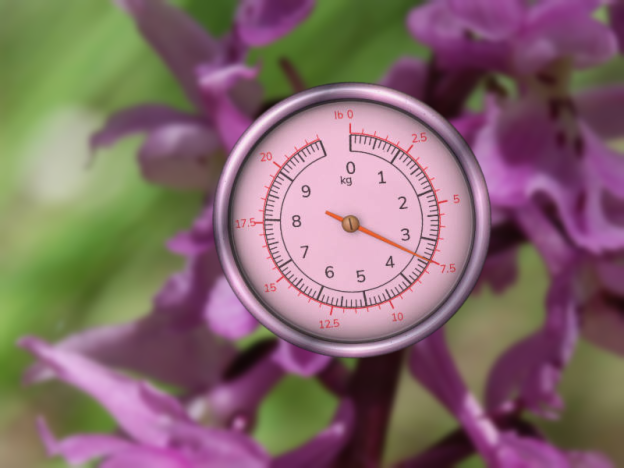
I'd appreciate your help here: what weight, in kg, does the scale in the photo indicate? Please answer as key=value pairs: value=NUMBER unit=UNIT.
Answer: value=3.4 unit=kg
